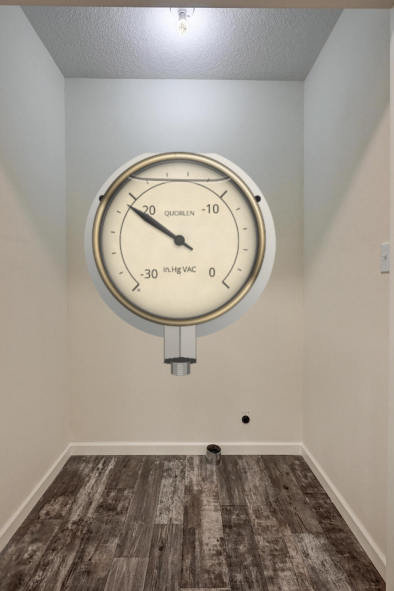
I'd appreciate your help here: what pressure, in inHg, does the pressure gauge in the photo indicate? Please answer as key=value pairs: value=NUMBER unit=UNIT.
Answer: value=-21 unit=inHg
